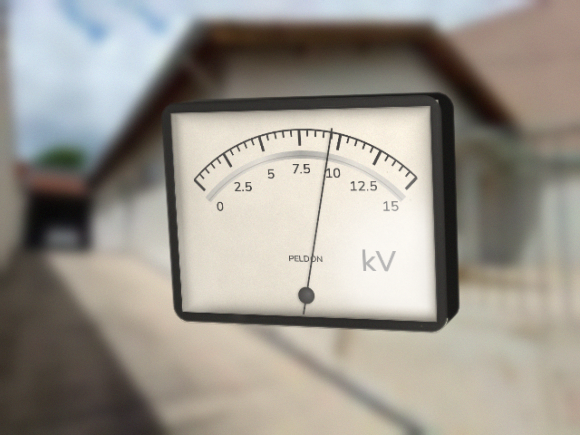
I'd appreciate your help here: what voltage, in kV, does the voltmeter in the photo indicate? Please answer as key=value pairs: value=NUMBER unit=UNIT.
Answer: value=9.5 unit=kV
